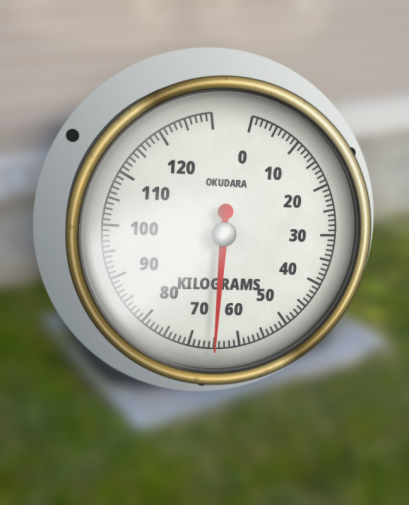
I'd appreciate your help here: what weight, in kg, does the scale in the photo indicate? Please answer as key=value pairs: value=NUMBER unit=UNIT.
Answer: value=65 unit=kg
